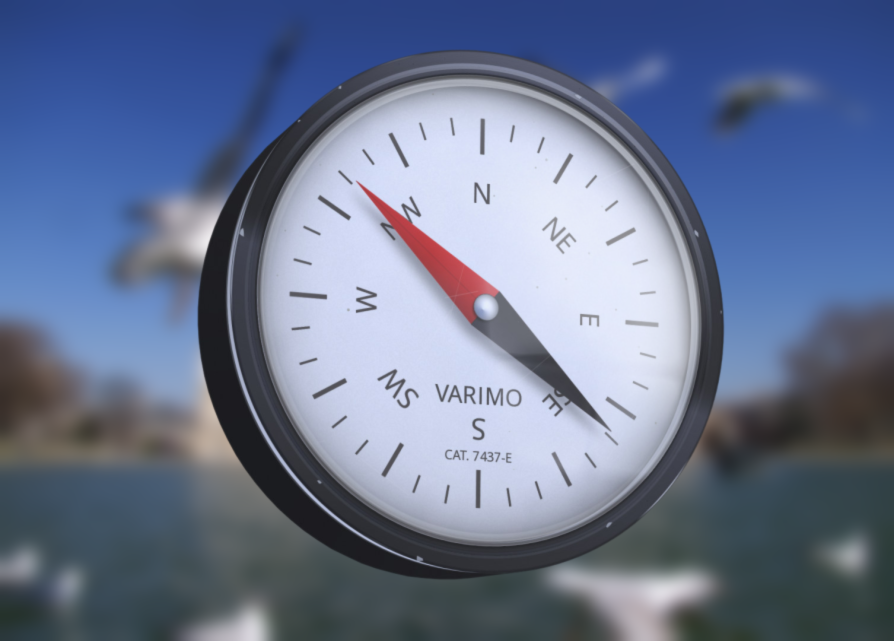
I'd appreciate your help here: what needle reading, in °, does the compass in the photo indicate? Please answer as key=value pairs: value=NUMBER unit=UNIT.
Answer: value=310 unit=°
